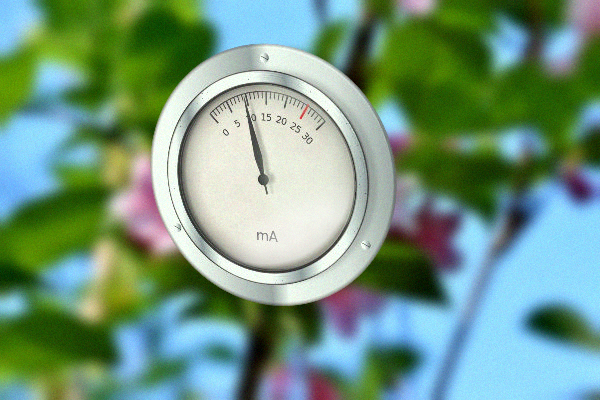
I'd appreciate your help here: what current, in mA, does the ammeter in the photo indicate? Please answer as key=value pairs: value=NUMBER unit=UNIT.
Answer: value=10 unit=mA
